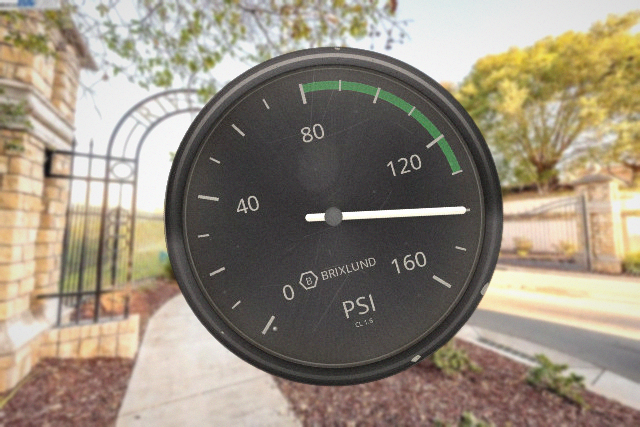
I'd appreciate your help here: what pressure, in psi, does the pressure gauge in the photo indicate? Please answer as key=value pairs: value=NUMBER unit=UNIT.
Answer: value=140 unit=psi
